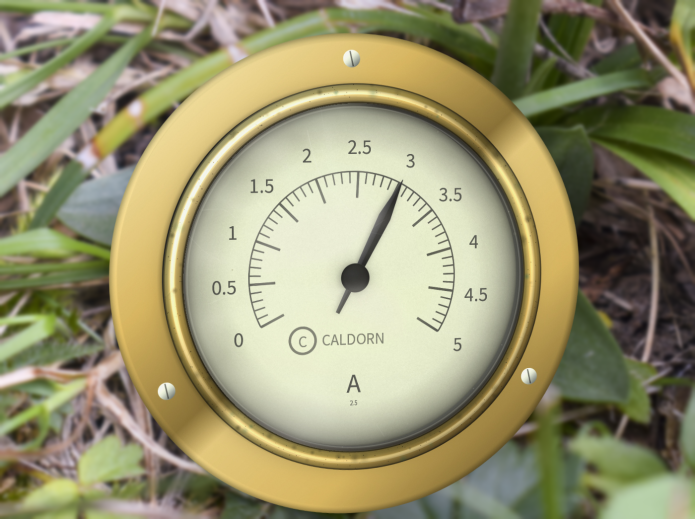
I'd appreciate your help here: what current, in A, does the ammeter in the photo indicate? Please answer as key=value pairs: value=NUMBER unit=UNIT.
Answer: value=3 unit=A
